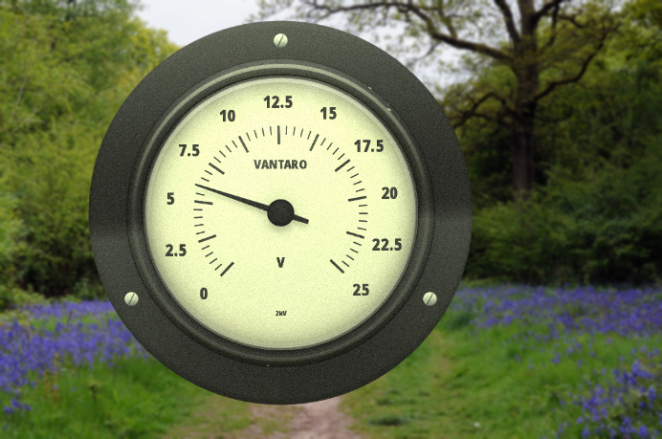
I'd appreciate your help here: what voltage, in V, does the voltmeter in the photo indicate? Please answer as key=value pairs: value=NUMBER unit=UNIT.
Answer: value=6 unit=V
